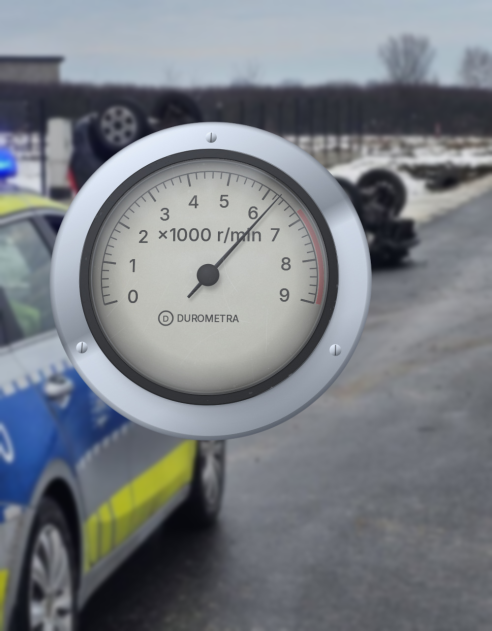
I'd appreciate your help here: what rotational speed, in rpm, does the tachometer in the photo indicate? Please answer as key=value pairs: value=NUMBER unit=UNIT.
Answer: value=6300 unit=rpm
